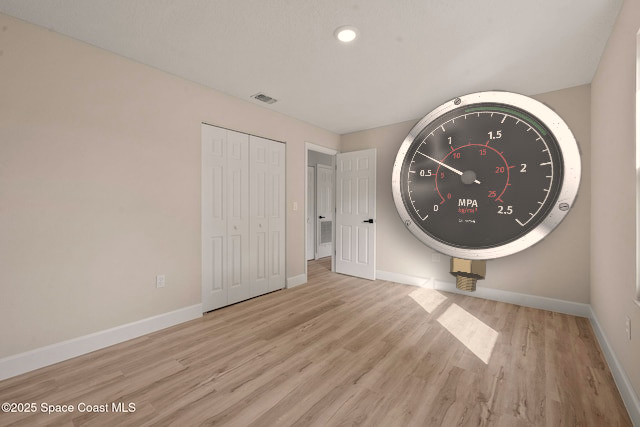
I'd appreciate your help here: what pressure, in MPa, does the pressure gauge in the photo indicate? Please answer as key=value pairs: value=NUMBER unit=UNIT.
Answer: value=0.7 unit=MPa
